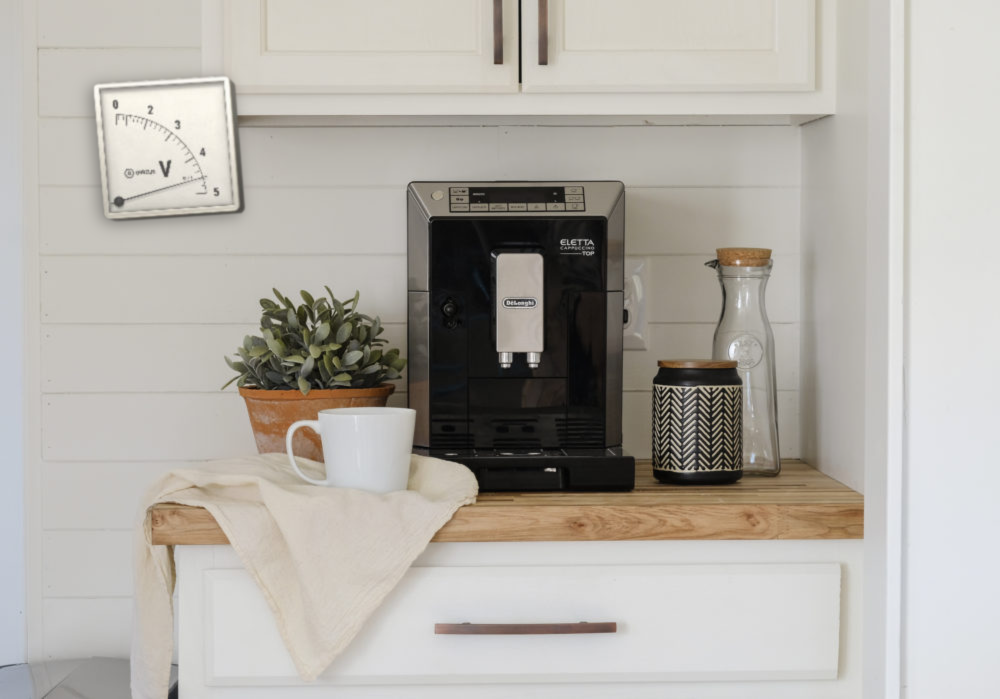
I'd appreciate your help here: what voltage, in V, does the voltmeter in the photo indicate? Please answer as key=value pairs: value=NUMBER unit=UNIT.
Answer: value=4.6 unit=V
